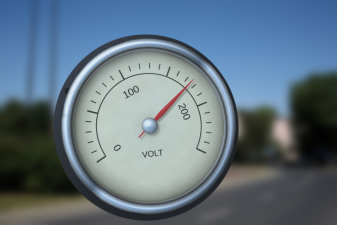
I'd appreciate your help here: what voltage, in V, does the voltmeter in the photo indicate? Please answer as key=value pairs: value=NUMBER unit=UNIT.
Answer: value=175 unit=V
